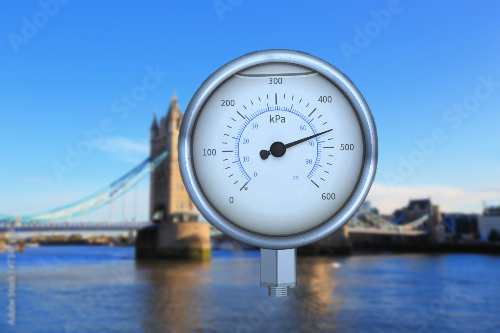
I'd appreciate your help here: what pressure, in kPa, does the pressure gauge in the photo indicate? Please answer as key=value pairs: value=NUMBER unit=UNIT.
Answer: value=460 unit=kPa
